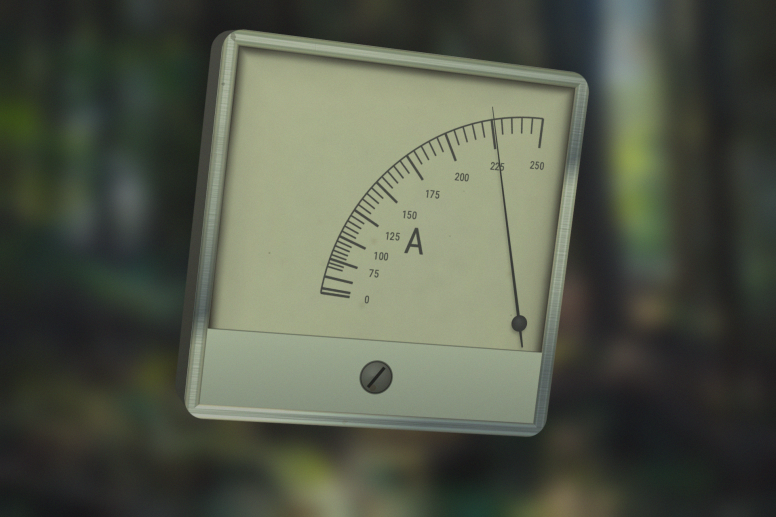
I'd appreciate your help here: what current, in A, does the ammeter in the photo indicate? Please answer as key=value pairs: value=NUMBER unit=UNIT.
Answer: value=225 unit=A
